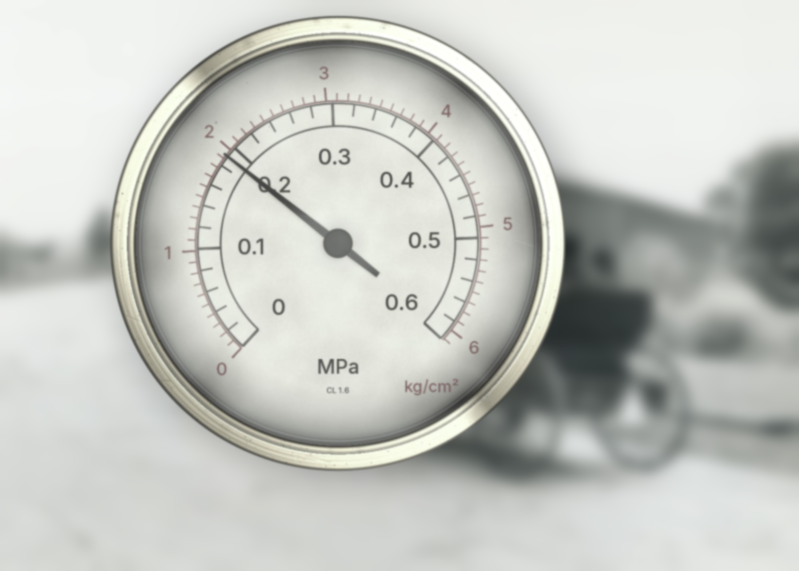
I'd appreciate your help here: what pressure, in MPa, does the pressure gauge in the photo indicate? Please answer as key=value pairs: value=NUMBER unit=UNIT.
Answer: value=0.19 unit=MPa
